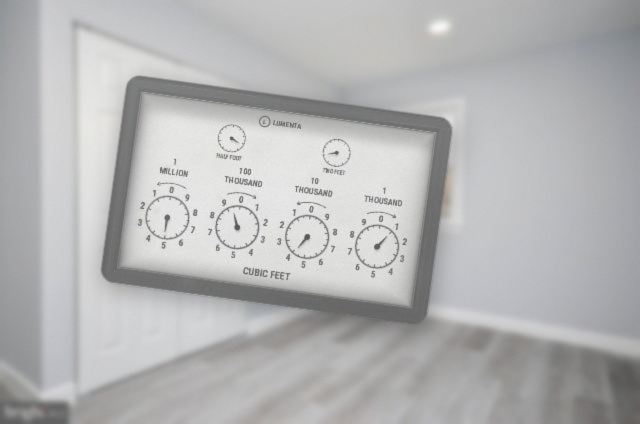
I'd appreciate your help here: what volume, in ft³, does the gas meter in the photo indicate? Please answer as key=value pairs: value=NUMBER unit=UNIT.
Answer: value=494100 unit=ft³
